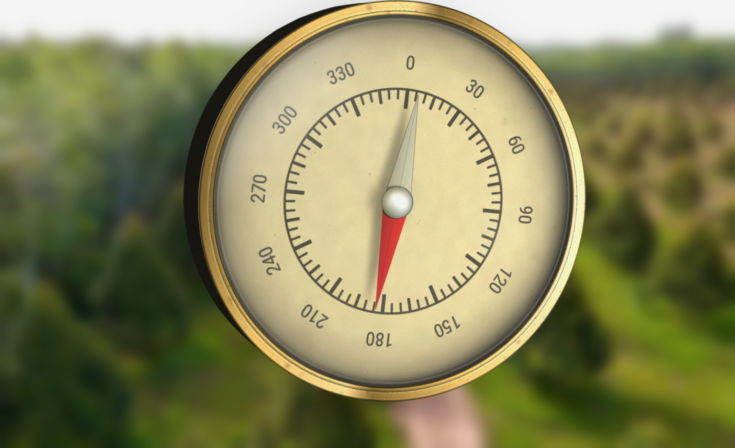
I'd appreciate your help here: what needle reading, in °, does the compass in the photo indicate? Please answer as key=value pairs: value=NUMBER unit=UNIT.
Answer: value=185 unit=°
